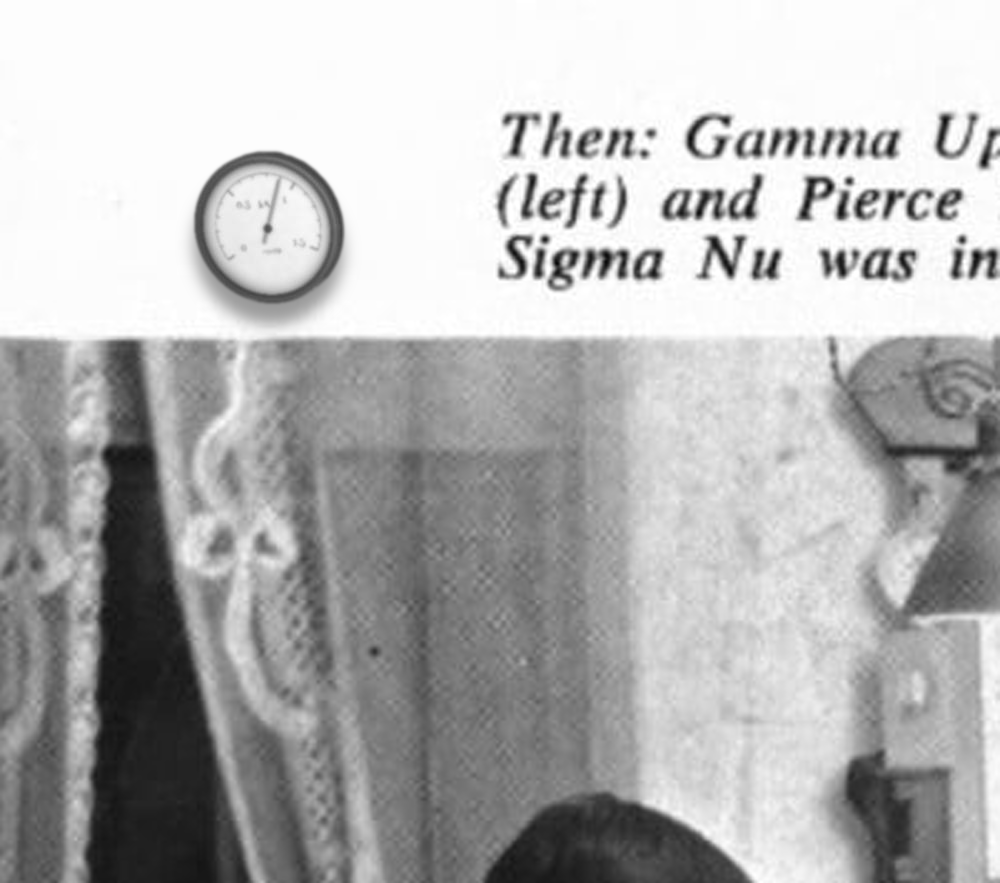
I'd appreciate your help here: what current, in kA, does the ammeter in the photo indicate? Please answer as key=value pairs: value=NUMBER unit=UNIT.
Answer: value=0.9 unit=kA
